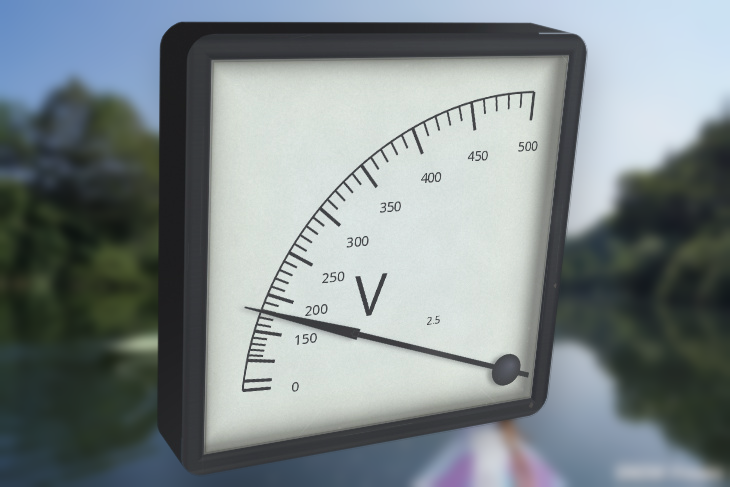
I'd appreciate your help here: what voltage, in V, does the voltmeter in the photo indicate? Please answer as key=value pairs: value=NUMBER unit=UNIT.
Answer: value=180 unit=V
